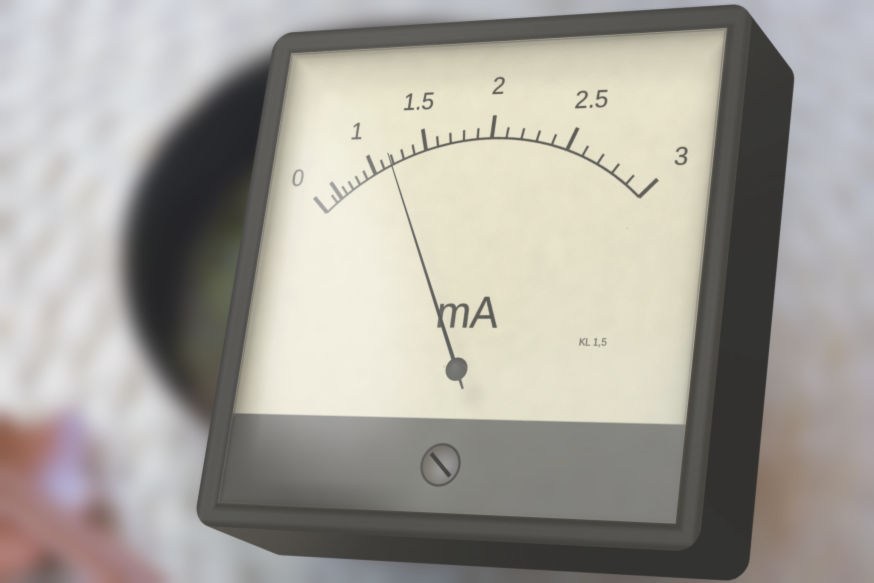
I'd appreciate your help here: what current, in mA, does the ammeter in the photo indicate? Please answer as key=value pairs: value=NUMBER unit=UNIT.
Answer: value=1.2 unit=mA
